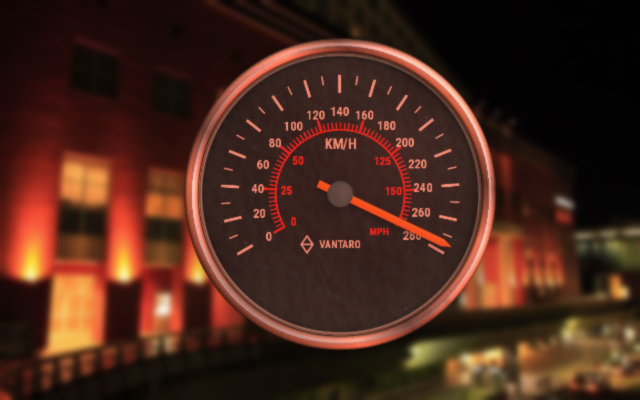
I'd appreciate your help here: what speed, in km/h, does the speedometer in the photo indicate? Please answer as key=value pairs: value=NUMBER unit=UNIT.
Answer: value=275 unit=km/h
